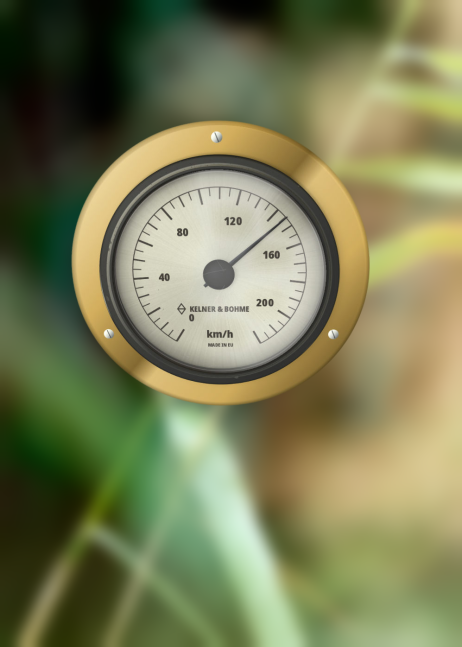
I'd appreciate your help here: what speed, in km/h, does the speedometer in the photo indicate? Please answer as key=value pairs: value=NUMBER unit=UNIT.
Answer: value=145 unit=km/h
